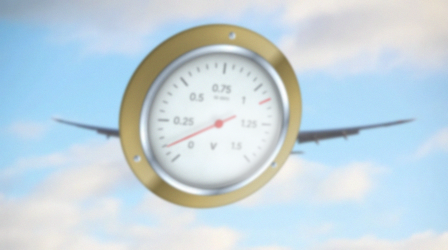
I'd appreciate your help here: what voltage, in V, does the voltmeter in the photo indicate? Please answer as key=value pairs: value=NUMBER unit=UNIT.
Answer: value=0.1 unit=V
